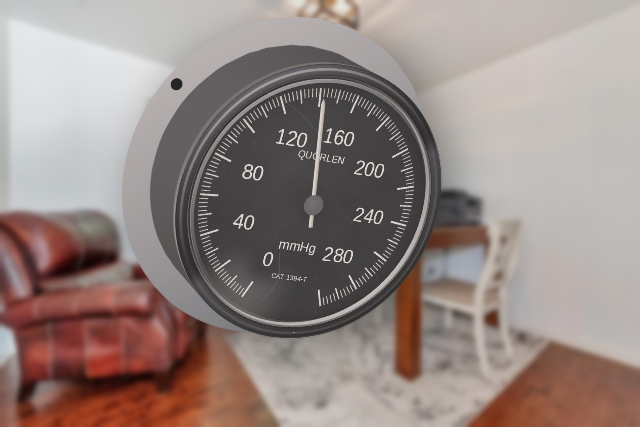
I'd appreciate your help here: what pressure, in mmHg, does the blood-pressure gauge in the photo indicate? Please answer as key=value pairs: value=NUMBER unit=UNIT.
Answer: value=140 unit=mmHg
